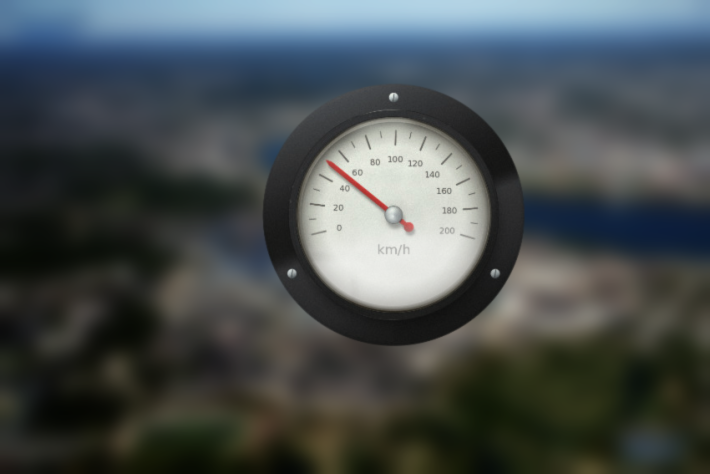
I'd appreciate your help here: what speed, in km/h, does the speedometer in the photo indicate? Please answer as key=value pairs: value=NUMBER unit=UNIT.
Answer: value=50 unit=km/h
